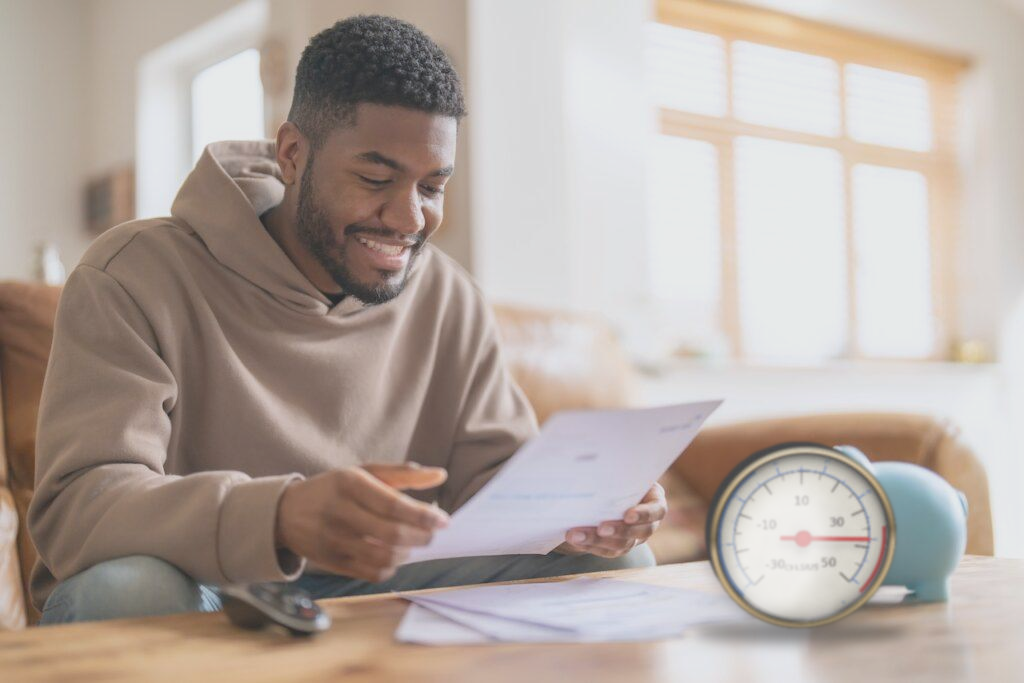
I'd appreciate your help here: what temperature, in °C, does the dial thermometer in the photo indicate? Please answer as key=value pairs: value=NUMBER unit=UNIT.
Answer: value=37.5 unit=°C
